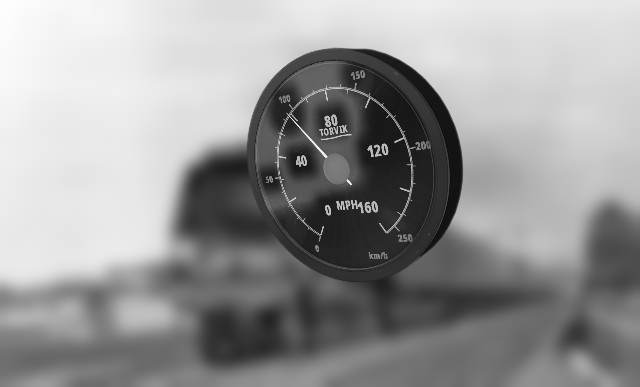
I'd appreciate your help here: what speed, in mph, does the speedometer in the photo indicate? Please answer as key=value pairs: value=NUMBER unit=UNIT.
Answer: value=60 unit=mph
